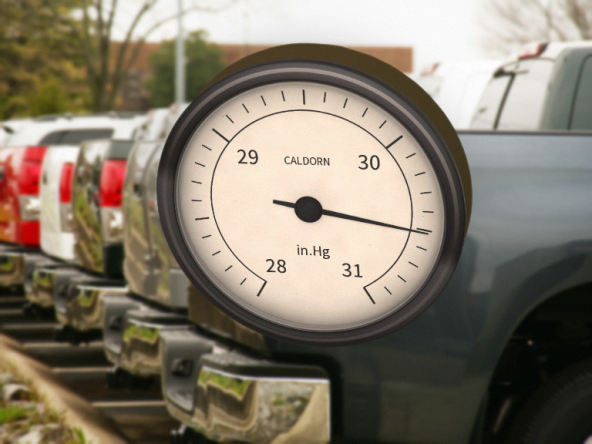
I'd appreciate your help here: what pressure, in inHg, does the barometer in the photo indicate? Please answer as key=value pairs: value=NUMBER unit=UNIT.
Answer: value=30.5 unit=inHg
